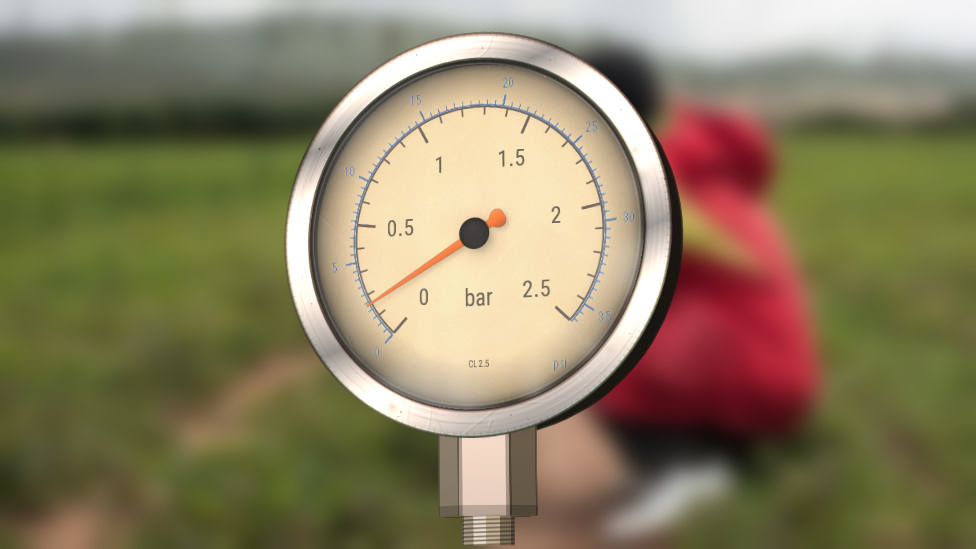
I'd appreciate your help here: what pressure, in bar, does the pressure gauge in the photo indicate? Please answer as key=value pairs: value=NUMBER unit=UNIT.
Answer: value=0.15 unit=bar
